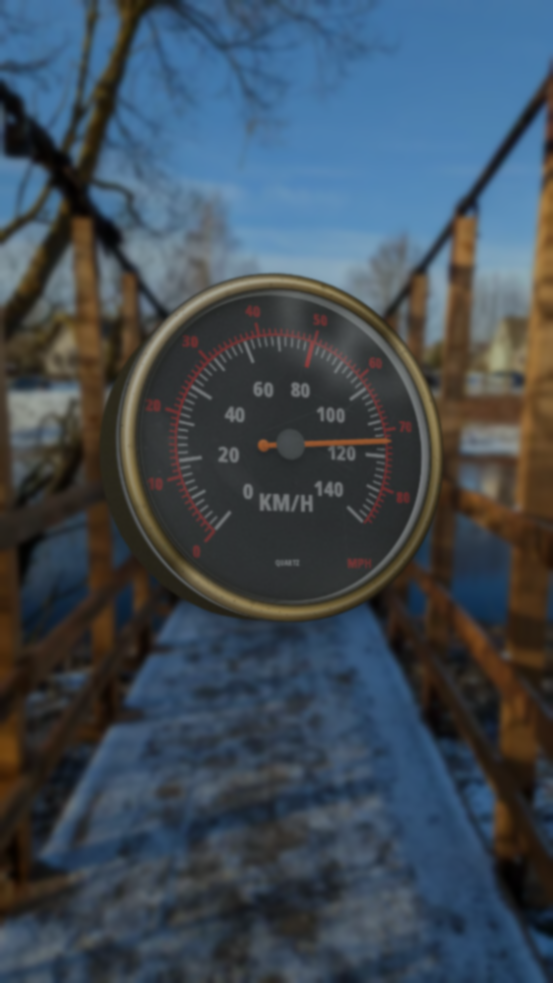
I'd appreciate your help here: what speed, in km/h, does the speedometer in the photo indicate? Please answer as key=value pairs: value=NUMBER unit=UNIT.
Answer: value=116 unit=km/h
